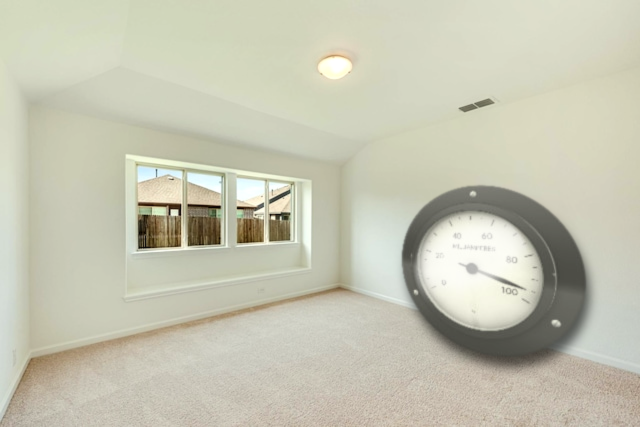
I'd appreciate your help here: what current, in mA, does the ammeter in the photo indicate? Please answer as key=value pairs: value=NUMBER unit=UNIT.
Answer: value=95 unit=mA
